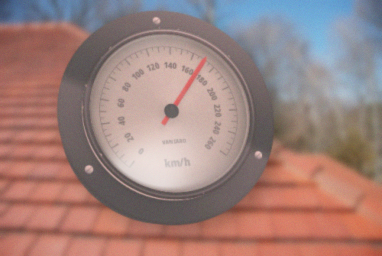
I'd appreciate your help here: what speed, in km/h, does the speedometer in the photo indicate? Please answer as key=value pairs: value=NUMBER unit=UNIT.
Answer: value=170 unit=km/h
